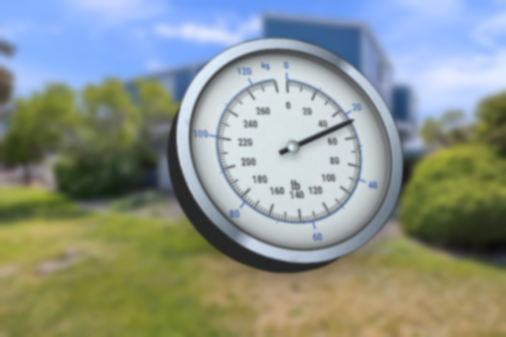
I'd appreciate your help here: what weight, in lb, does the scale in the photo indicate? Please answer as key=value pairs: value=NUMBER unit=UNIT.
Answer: value=50 unit=lb
